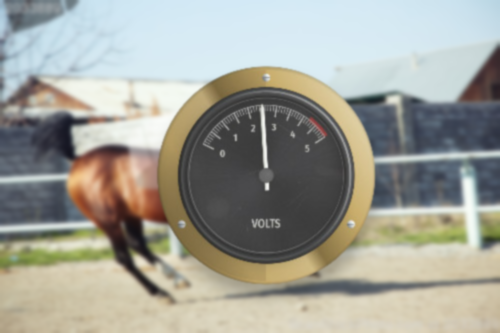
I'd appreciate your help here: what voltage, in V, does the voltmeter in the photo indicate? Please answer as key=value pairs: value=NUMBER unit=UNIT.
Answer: value=2.5 unit=V
